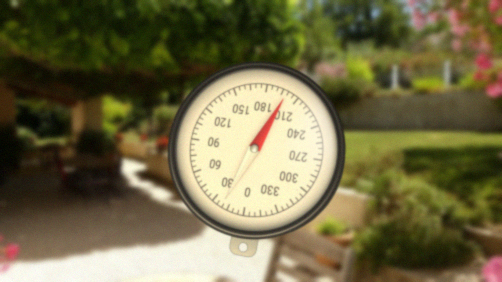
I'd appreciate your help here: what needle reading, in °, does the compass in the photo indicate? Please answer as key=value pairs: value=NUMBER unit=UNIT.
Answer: value=200 unit=°
